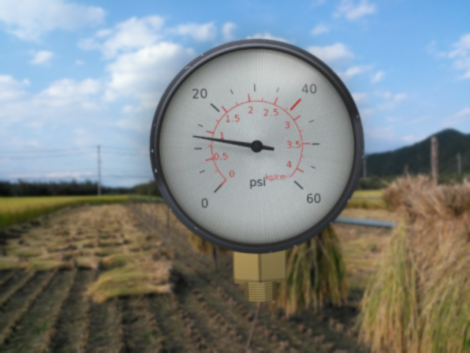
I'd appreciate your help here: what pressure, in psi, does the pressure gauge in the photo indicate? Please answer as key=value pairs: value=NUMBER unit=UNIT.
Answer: value=12.5 unit=psi
